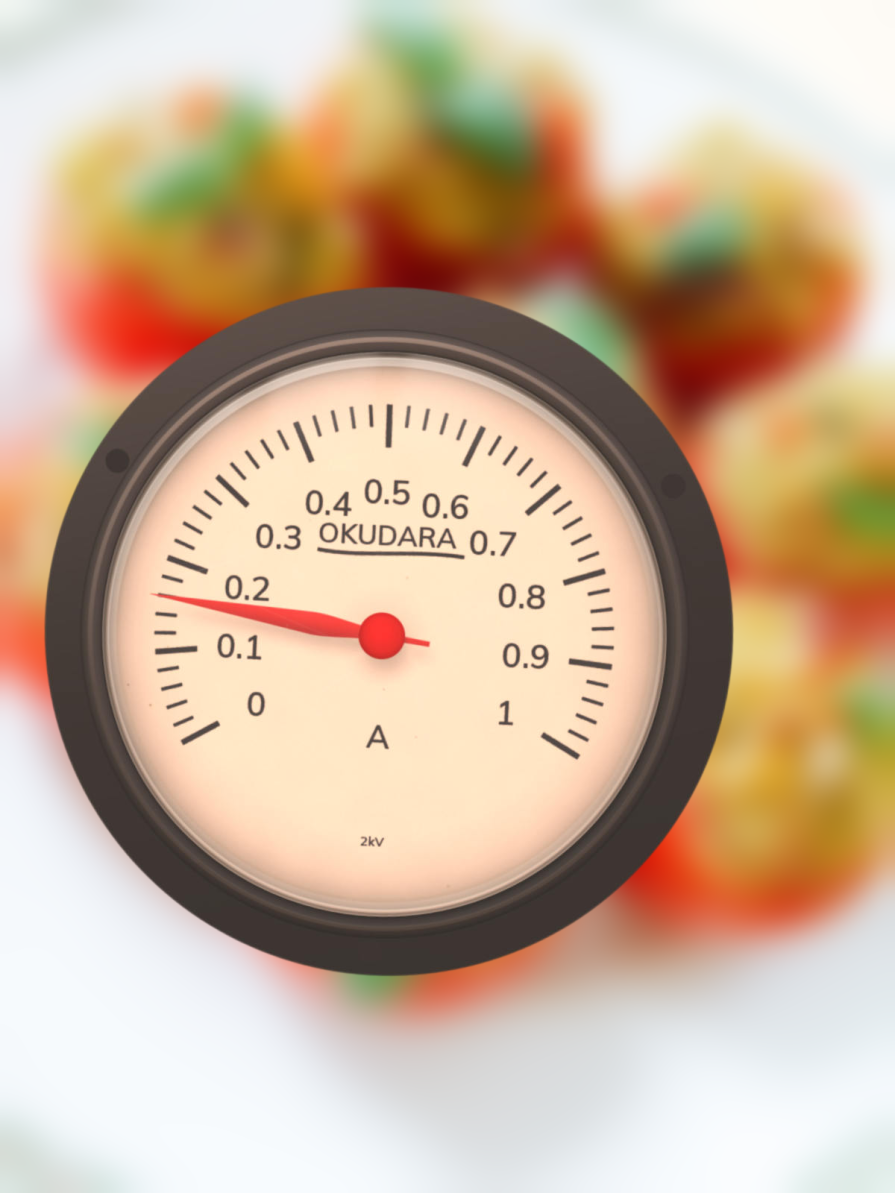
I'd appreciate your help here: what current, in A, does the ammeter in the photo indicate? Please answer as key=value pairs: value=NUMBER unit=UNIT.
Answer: value=0.16 unit=A
